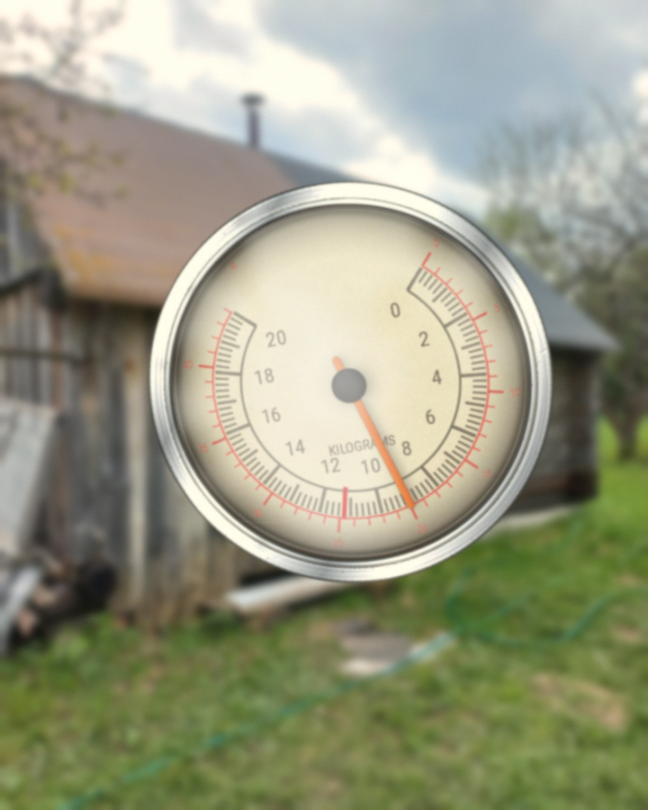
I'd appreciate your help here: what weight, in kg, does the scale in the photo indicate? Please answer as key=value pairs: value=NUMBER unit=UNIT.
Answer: value=9 unit=kg
